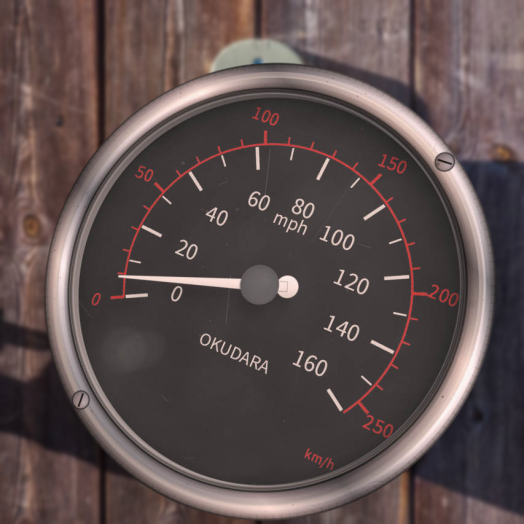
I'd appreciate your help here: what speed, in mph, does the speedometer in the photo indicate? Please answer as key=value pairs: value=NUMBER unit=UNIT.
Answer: value=5 unit=mph
